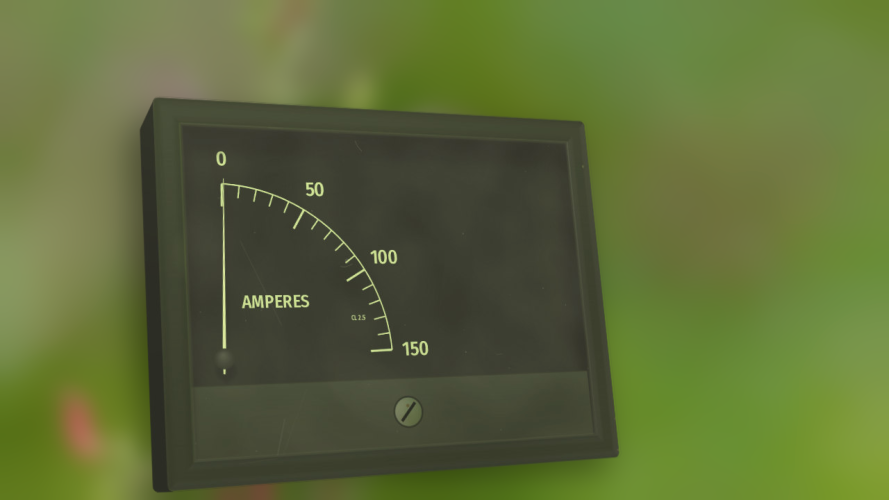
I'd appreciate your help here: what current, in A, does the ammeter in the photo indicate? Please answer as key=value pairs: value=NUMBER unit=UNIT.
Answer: value=0 unit=A
